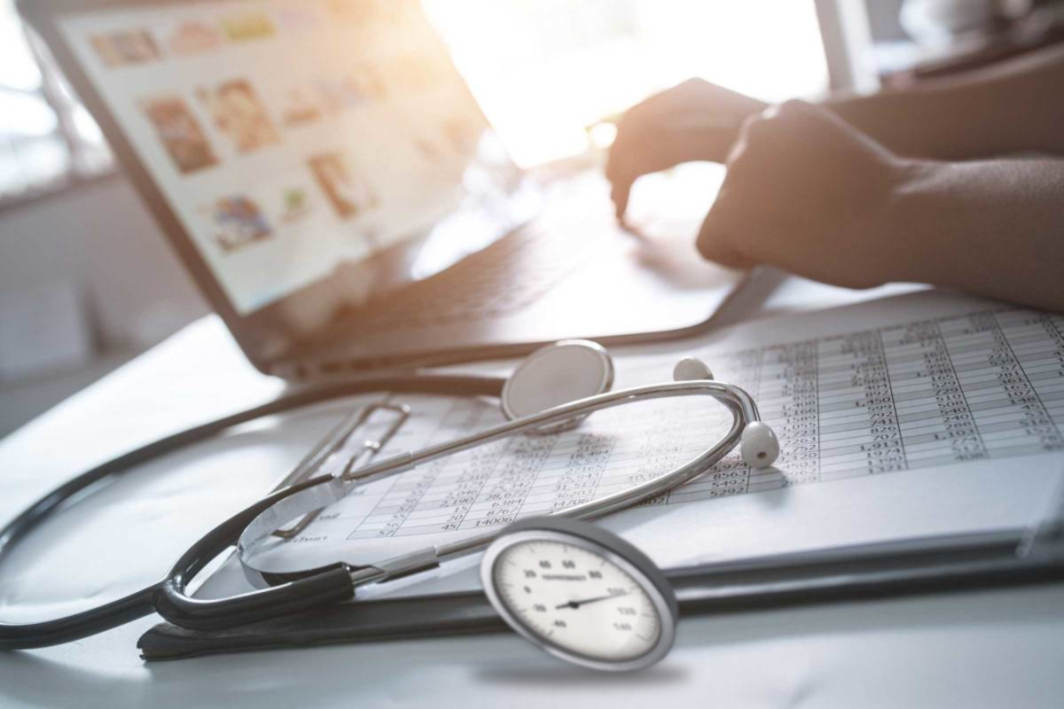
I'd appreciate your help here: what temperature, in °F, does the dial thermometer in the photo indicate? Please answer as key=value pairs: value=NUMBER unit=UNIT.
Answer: value=100 unit=°F
